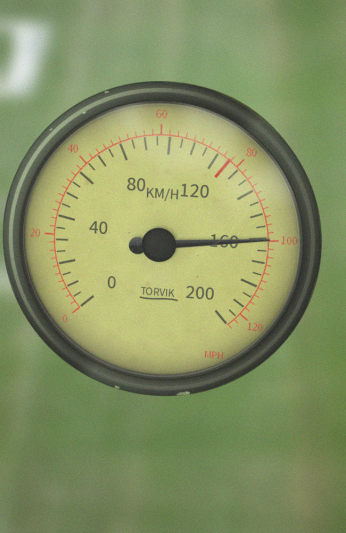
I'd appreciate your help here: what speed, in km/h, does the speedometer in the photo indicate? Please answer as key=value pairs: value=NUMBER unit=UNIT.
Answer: value=160 unit=km/h
